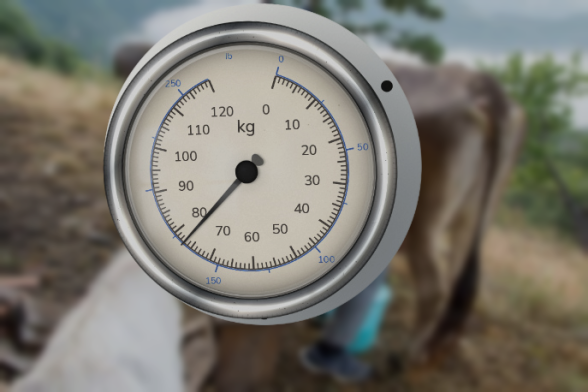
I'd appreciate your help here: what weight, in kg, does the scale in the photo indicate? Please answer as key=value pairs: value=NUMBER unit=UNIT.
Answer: value=77 unit=kg
